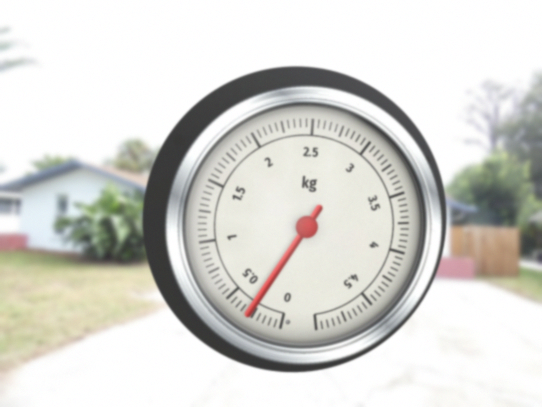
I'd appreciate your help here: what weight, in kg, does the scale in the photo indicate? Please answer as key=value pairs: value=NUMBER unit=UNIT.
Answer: value=0.3 unit=kg
